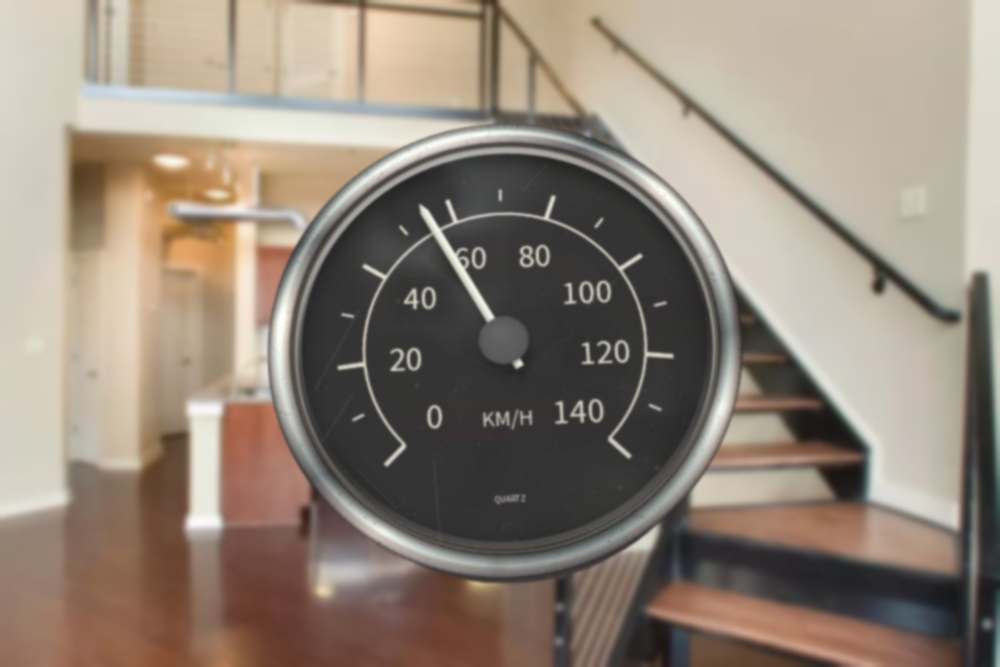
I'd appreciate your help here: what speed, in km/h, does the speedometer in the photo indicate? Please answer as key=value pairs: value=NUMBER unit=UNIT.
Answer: value=55 unit=km/h
